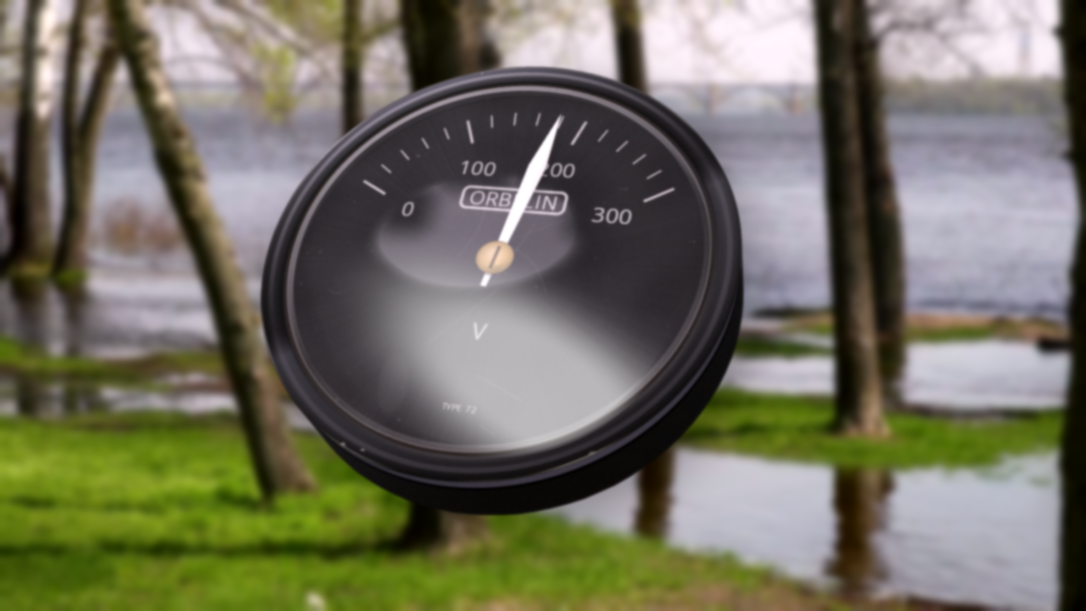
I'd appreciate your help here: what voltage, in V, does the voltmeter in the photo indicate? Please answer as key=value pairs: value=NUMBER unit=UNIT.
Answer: value=180 unit=V
